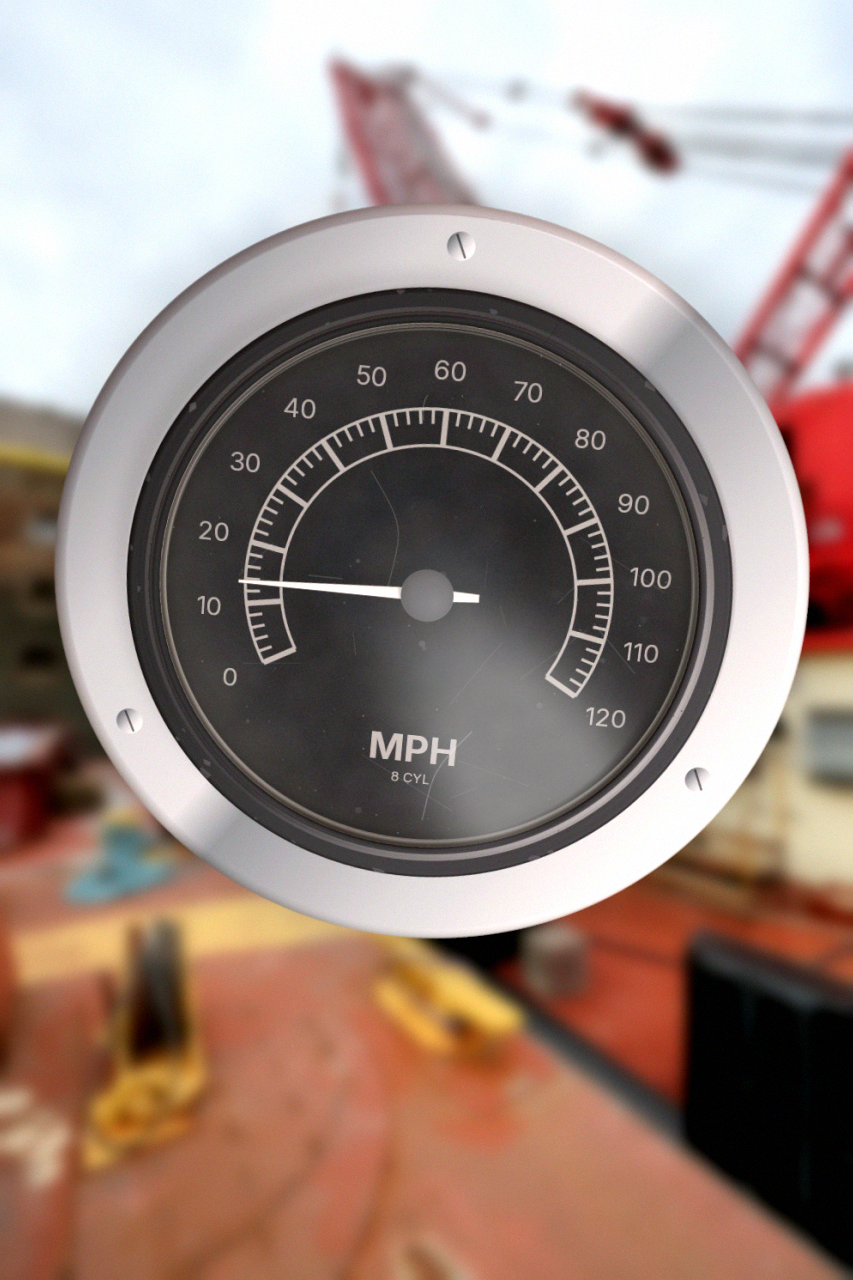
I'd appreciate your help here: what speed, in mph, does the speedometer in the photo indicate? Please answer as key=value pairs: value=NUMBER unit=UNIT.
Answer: value=14 unit=mph
